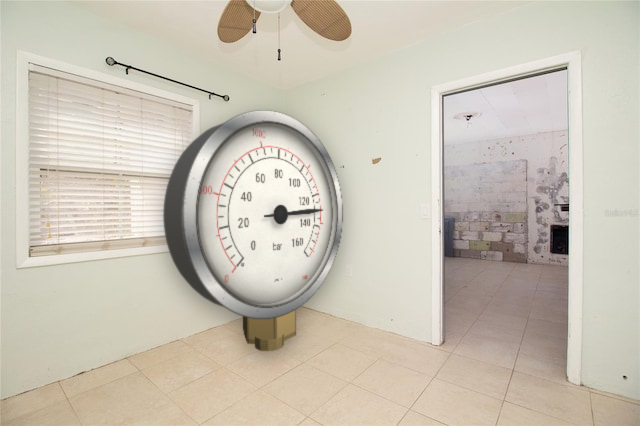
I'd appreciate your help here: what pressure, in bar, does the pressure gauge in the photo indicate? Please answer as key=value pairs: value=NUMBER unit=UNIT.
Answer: value=130 unit=bar
